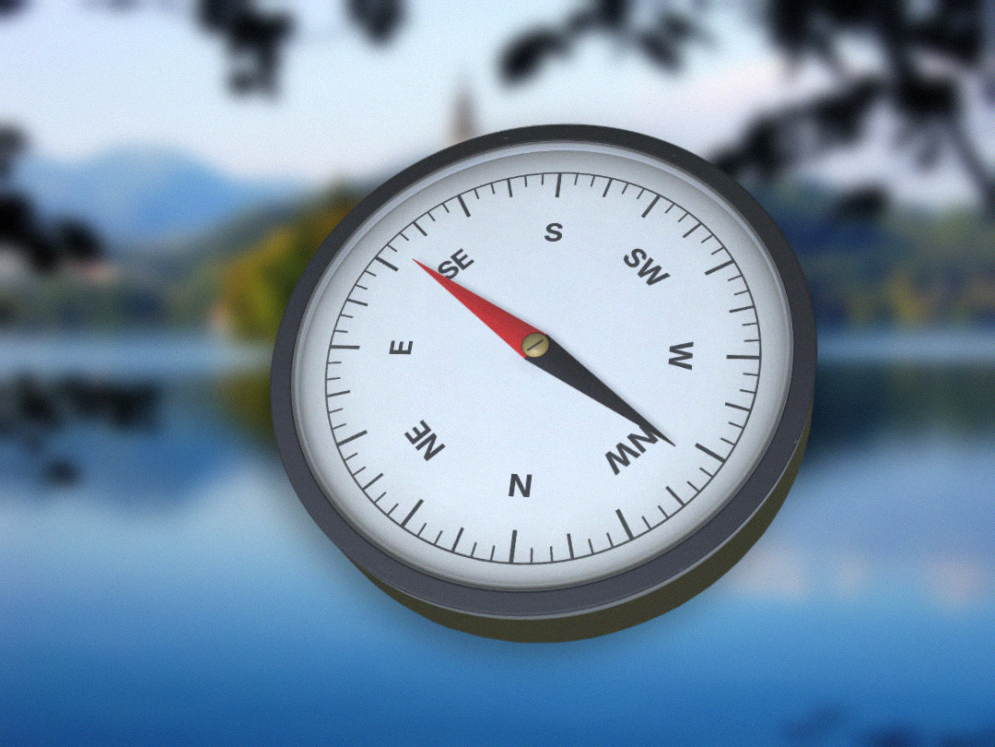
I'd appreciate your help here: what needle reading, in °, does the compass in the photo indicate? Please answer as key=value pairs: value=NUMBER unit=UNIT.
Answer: value=125 unit=°
